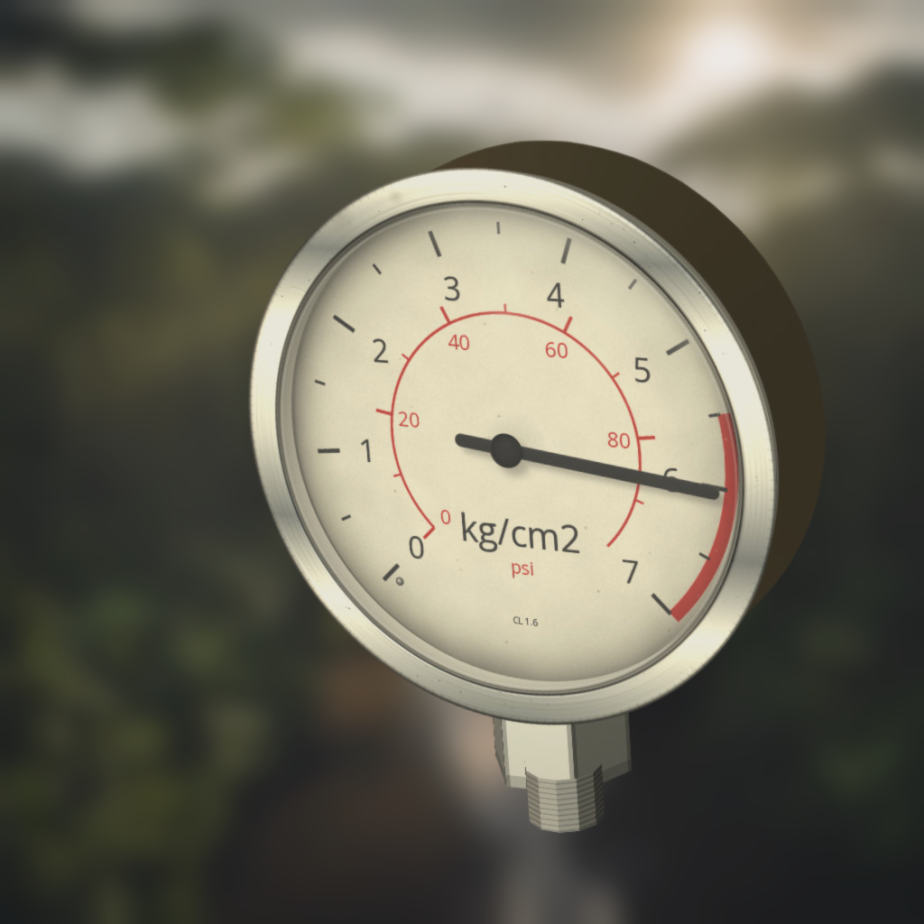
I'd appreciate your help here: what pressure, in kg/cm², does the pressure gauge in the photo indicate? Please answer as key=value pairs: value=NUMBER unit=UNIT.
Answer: value=6 unit=kg/cm²
